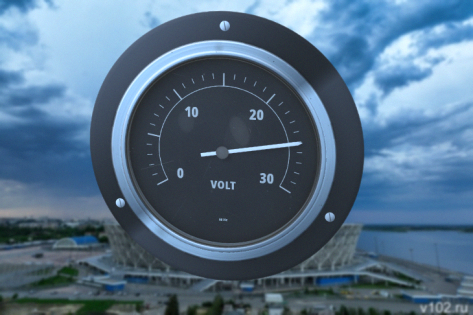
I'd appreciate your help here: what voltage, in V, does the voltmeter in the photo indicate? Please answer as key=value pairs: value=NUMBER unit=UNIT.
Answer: value=25 unit=V
